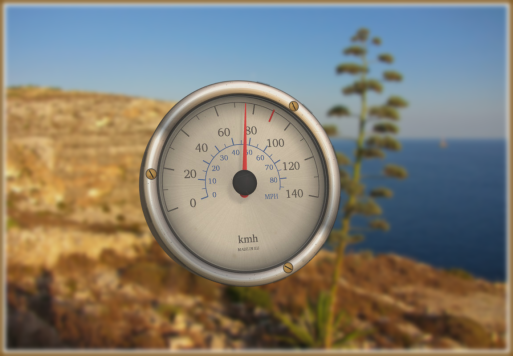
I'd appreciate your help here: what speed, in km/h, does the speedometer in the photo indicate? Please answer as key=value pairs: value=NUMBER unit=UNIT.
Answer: value=75 unit=km/h
